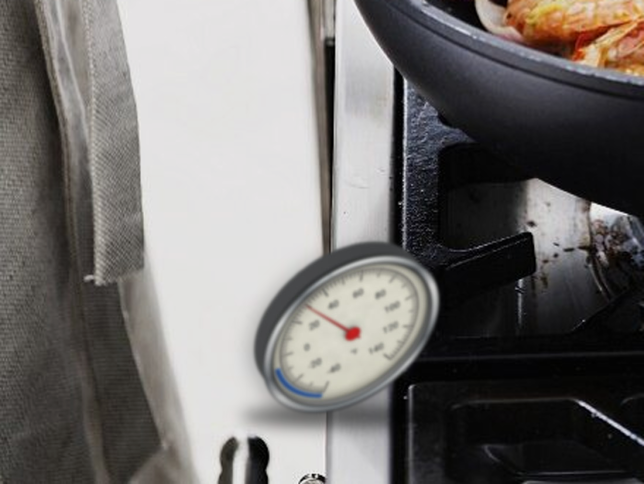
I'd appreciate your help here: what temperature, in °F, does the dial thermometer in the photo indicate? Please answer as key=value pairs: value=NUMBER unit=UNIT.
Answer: value=30 unit=°F
